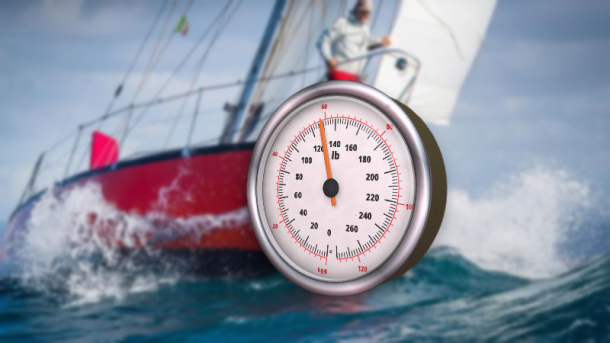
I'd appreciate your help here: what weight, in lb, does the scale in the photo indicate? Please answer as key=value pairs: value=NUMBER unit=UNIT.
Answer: value=130 unit=lb
